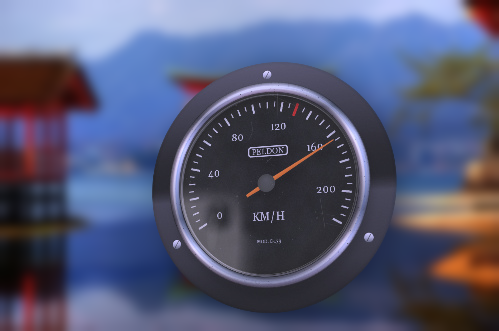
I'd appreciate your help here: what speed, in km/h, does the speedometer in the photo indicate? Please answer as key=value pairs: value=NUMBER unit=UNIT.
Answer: value=165 unit=km/h
